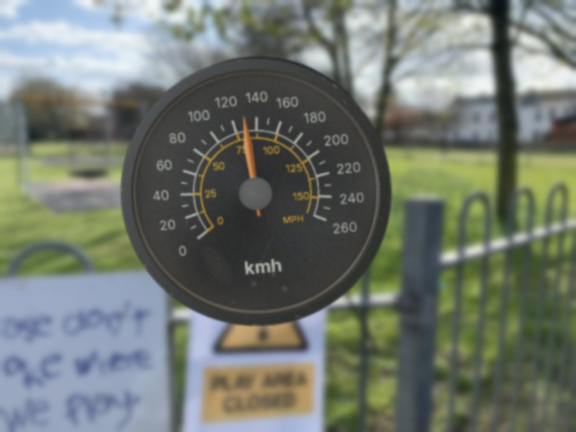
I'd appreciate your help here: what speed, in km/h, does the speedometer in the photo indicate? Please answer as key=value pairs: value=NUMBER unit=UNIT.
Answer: value=130 unit=km/h
